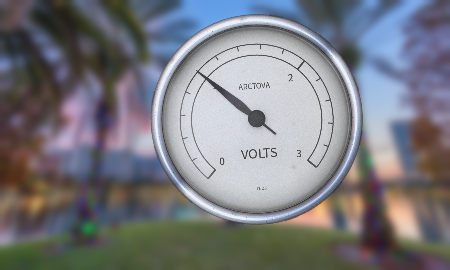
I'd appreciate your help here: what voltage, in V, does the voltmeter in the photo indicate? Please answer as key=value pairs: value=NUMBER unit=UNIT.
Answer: value=1 unit=V
